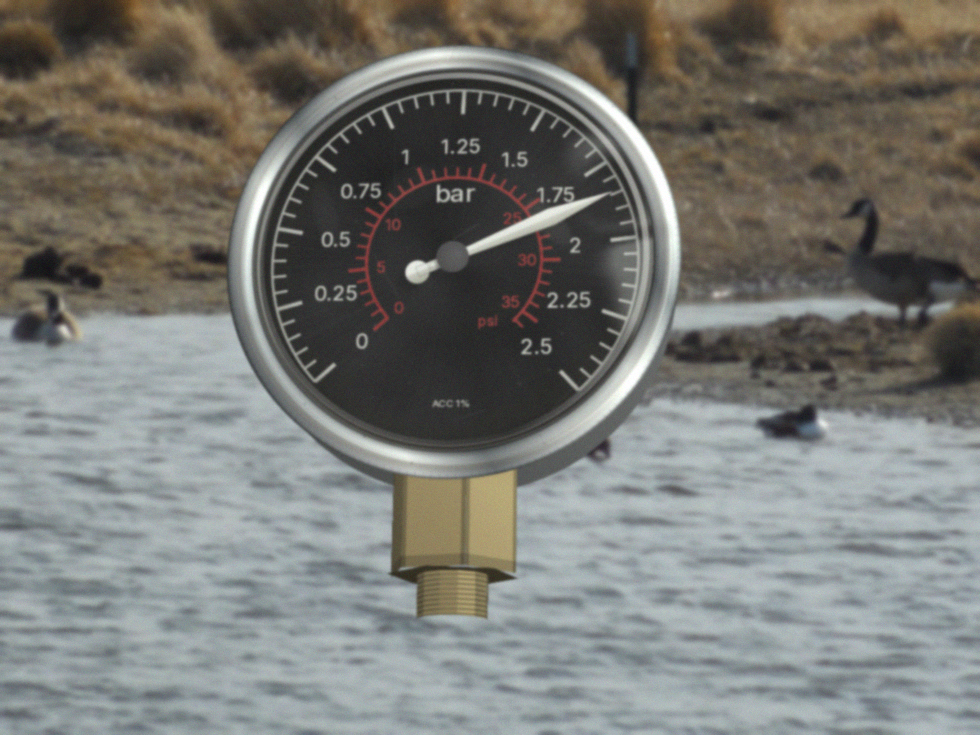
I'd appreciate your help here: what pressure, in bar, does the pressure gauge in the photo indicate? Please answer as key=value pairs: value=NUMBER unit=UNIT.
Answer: value=1.85 unit=bar
